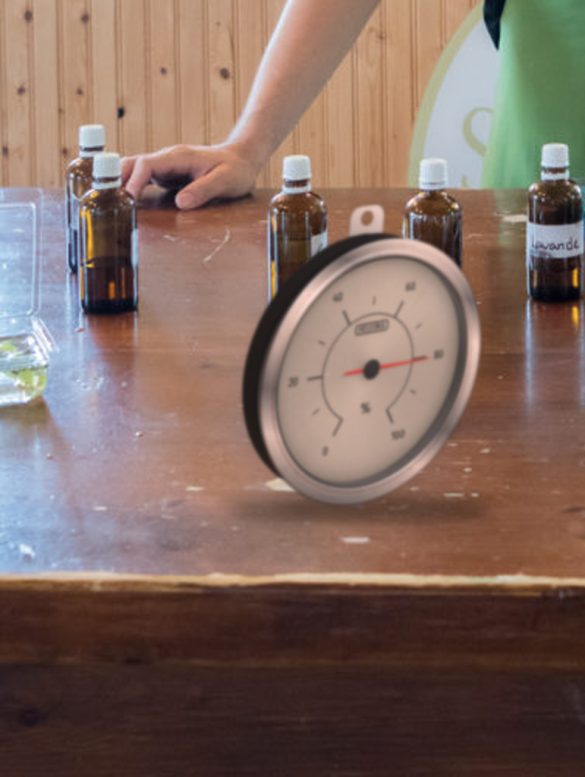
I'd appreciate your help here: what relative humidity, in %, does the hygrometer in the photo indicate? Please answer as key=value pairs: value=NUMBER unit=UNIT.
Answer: value=80 unit=%
